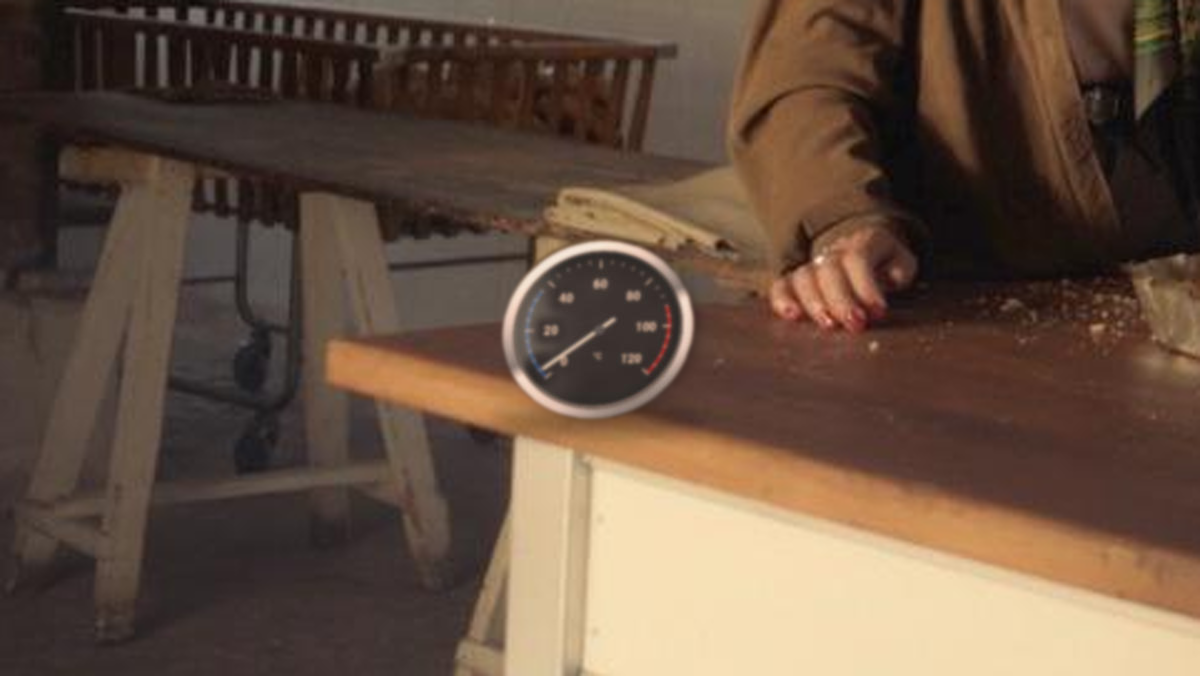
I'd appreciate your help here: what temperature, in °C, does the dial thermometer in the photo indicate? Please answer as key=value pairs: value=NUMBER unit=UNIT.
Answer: value=4 unit=°C
